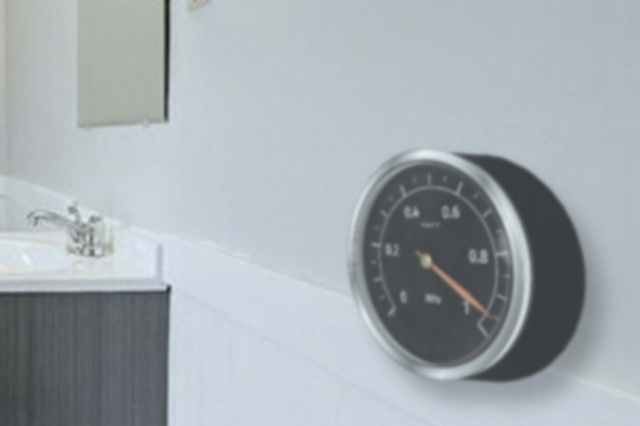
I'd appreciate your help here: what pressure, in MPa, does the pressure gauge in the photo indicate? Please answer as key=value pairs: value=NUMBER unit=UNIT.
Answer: value=0.95 unit=MPa
